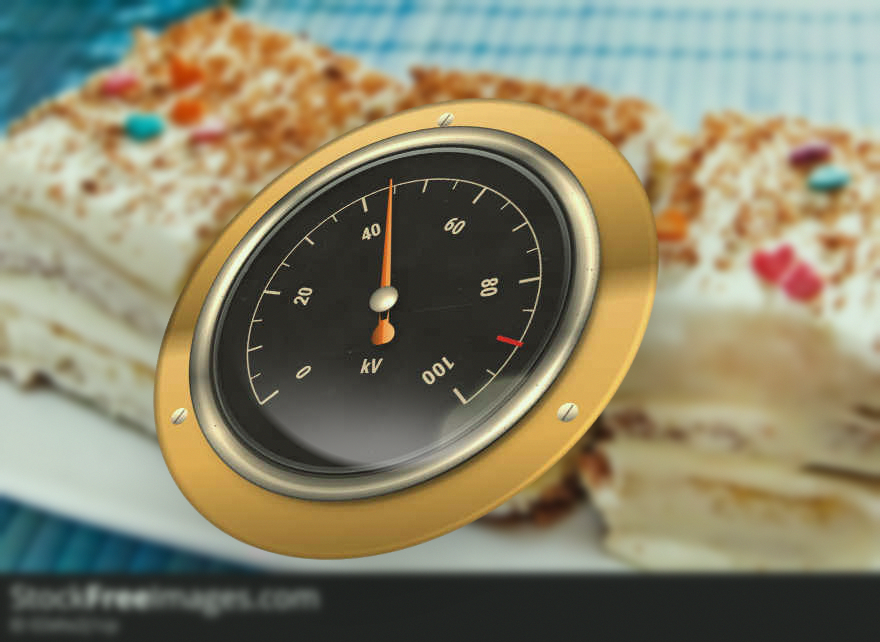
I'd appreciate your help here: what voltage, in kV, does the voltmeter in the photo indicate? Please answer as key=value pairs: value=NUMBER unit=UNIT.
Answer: value=45 unit=kV
